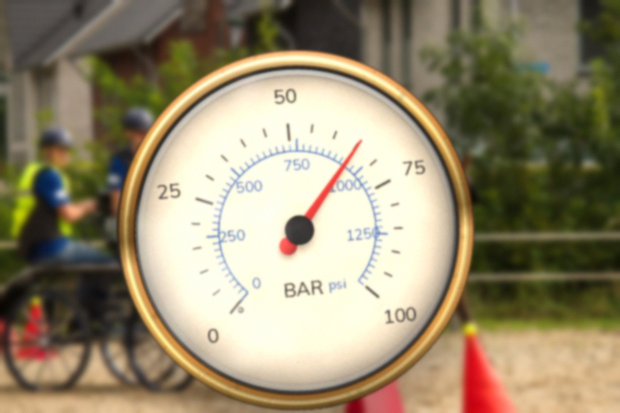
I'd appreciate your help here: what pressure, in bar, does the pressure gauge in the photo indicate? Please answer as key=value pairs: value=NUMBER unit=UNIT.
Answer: value=65 unit=bar
